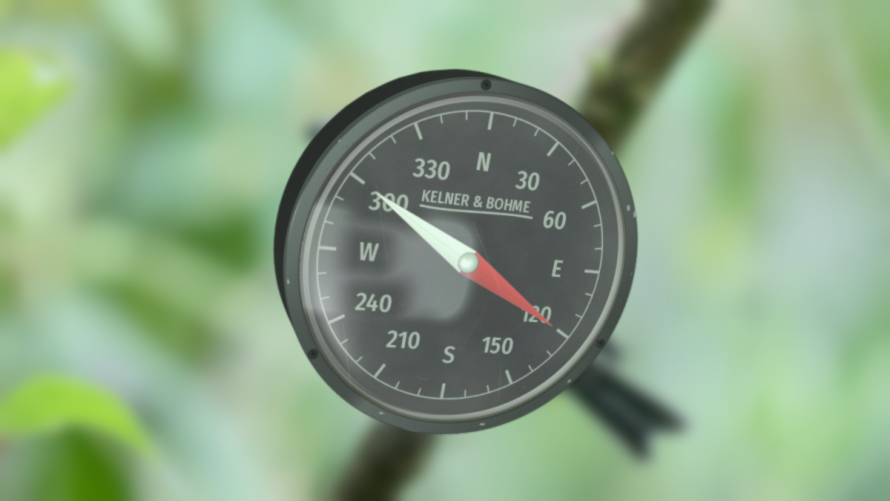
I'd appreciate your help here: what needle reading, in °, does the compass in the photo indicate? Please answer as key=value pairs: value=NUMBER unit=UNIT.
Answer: value=120 unit=°
